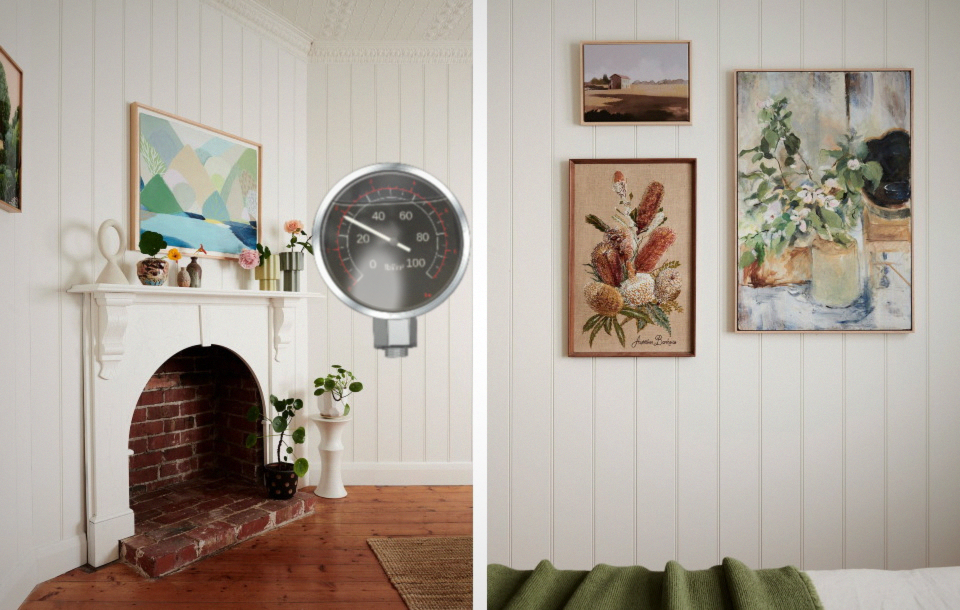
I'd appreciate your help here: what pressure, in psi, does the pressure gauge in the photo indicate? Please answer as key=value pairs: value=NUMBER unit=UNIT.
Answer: value=27.5 unit=psi
